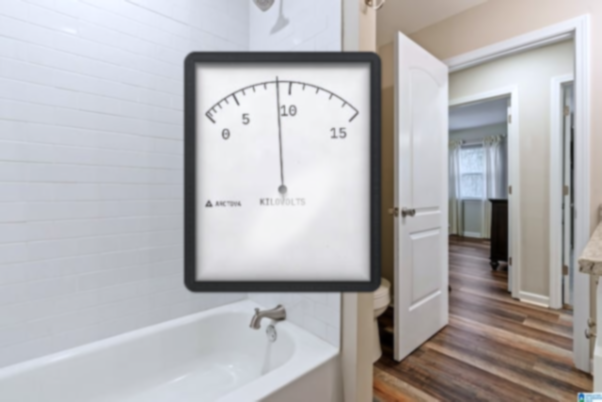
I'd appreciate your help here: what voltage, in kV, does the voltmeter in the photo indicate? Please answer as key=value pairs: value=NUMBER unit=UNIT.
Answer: value=9 unit=kV
